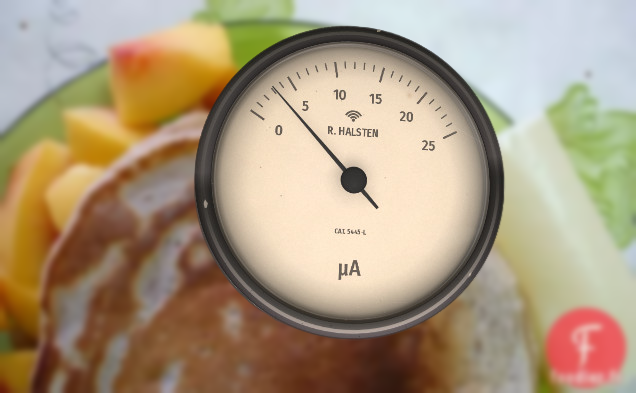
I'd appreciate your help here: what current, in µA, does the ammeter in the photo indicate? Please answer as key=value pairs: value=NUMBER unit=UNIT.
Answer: value=3 unit=µA
